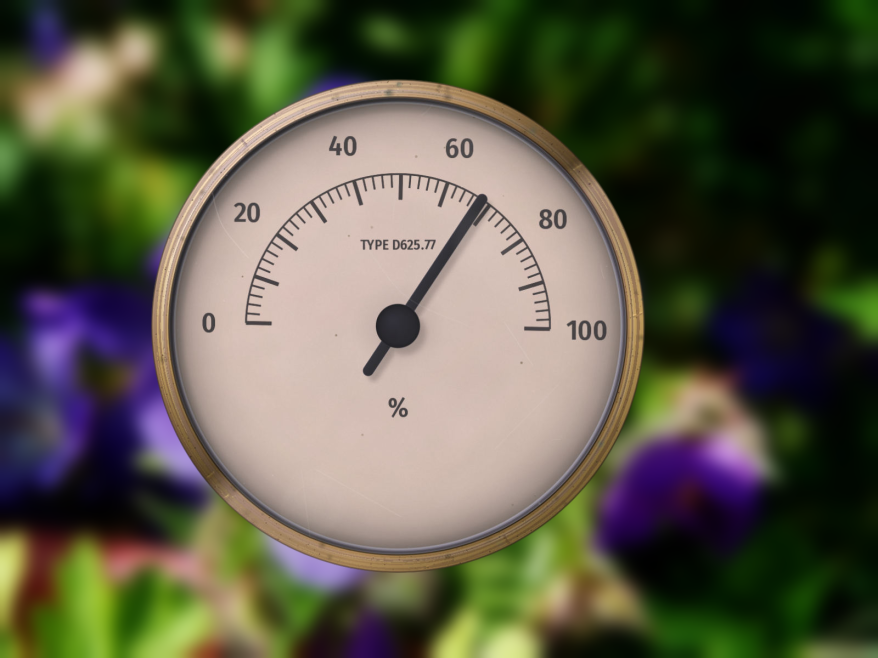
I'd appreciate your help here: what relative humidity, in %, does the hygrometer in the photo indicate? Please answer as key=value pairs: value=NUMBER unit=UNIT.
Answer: value=68 unit=%
